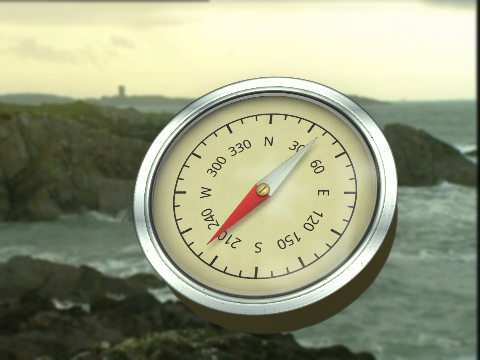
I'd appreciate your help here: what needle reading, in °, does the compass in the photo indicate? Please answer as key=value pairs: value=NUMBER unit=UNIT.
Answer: value=220 unit=°
